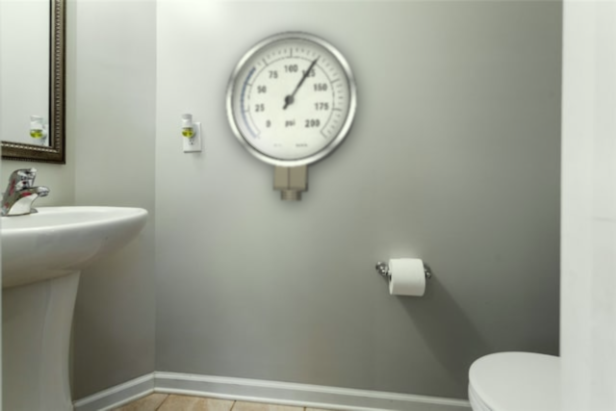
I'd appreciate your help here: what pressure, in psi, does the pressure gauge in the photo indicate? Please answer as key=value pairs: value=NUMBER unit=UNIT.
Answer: value=125 unit=psi
